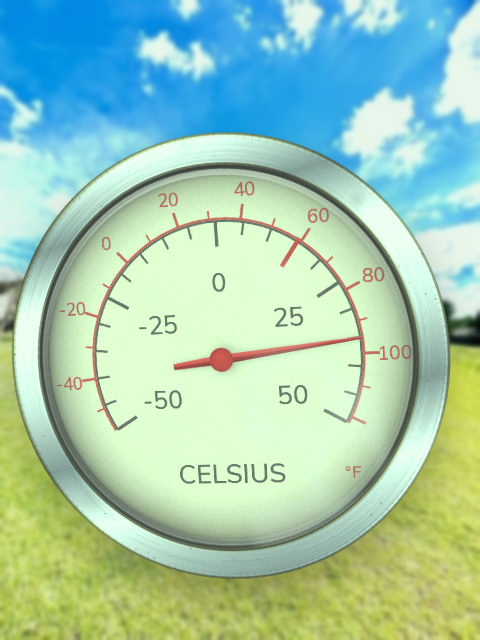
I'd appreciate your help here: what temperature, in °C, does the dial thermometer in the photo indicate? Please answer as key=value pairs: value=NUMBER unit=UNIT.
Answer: value=35 unit=°C
